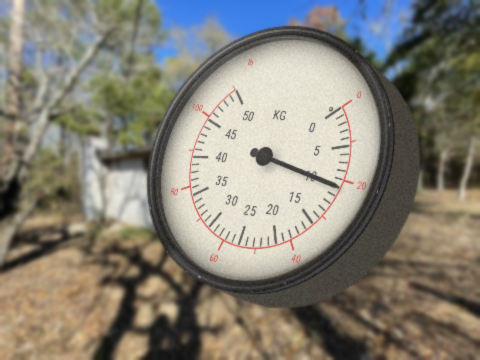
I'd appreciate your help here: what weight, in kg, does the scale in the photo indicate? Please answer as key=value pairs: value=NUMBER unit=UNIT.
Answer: value=10 unit=kg
